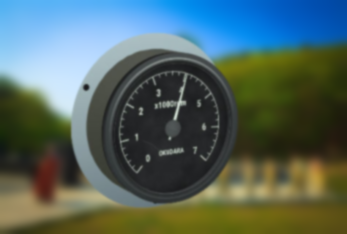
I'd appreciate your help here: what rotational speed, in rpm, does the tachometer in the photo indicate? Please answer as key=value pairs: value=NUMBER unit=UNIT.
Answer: value=4000 unit=rpm
